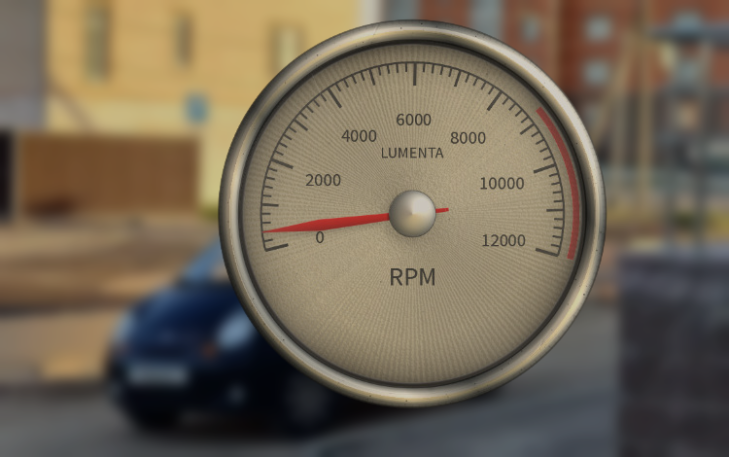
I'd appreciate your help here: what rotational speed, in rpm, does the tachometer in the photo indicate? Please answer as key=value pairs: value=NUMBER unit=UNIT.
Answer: value=400 unit=rpm
